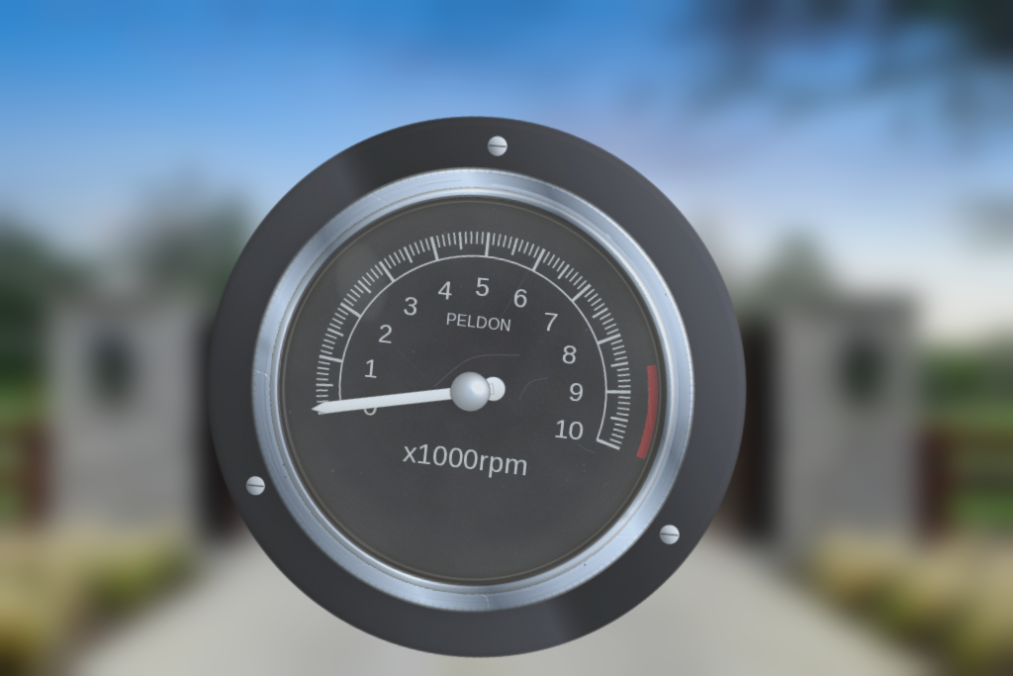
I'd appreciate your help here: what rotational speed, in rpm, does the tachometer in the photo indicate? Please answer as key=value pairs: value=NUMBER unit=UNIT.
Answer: value=100 unit=rpm
